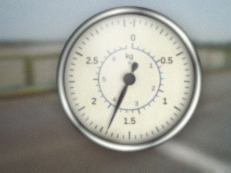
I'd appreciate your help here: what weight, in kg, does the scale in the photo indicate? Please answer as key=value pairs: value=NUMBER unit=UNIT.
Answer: value=1.7 unit=kg
